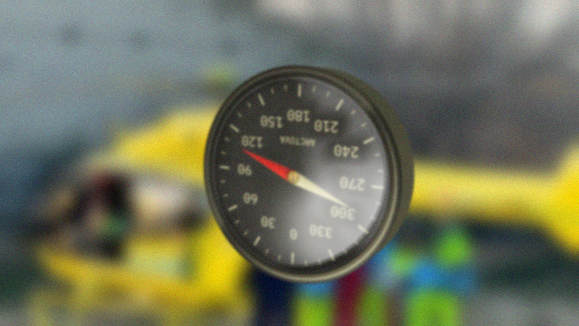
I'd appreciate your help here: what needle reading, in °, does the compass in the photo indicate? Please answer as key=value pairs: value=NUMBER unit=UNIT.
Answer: value=110 unit=°
